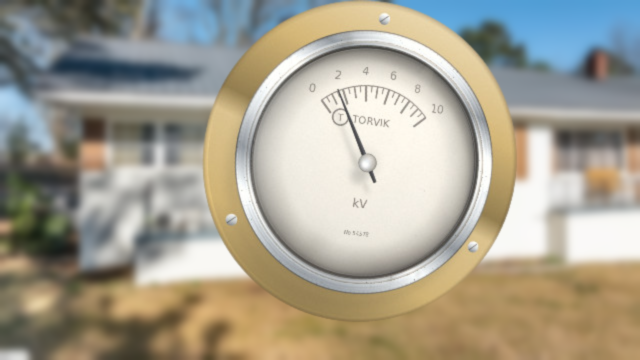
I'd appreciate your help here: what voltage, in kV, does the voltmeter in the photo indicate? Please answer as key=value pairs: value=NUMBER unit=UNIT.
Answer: value=1.5 unit=kV
